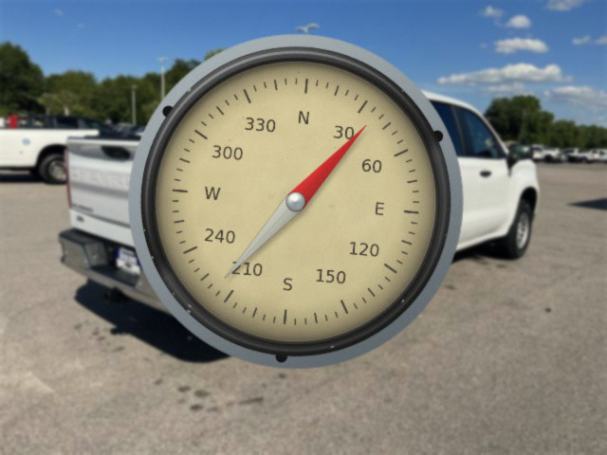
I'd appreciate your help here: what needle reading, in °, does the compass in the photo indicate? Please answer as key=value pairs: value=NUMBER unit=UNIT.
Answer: value=37.5 unit=°
